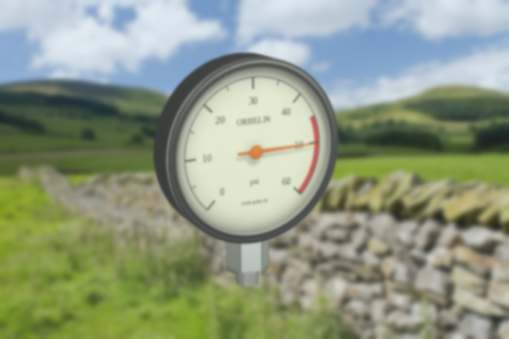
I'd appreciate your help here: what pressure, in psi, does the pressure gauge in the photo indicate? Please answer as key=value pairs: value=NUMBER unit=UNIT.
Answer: value=50 unit=psi
